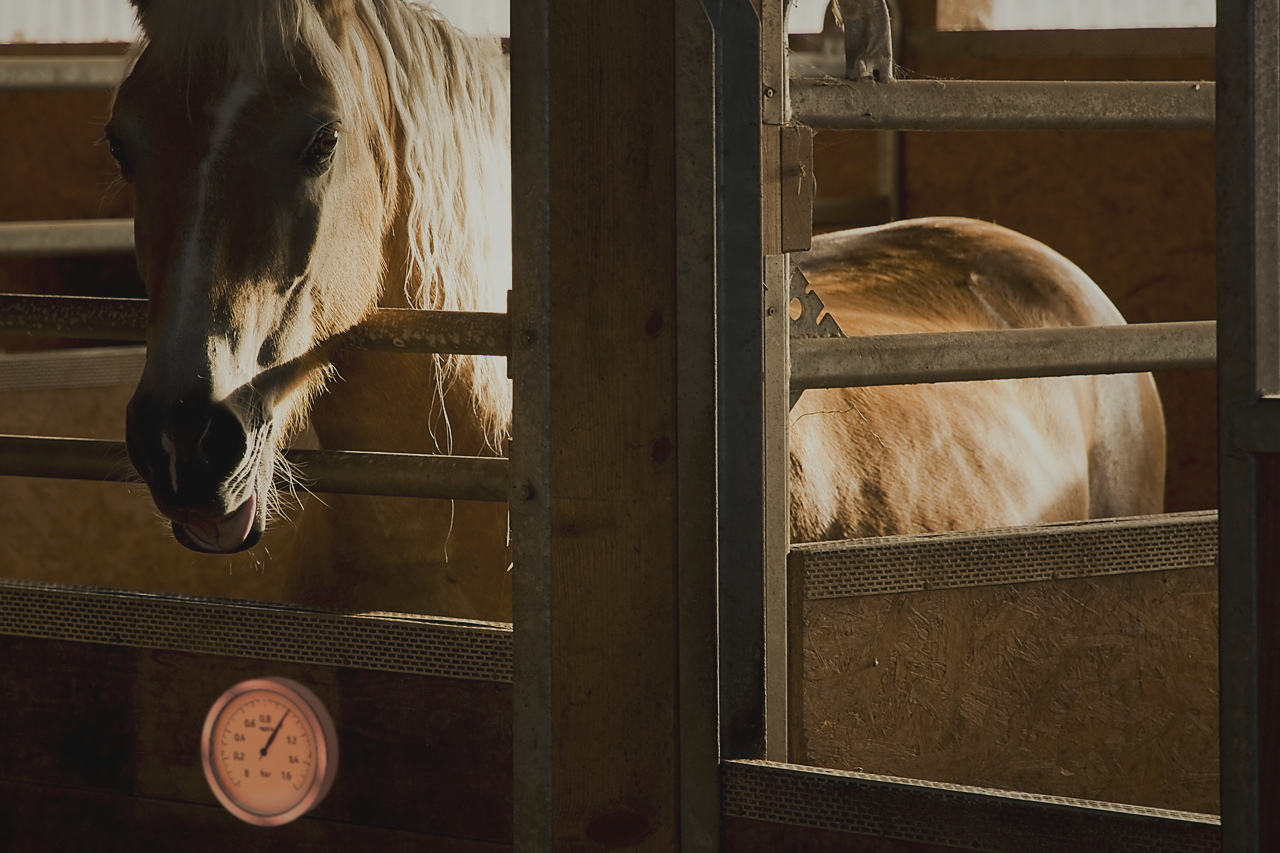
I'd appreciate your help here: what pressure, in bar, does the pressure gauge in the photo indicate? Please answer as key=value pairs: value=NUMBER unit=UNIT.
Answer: value=1 unit=bar
